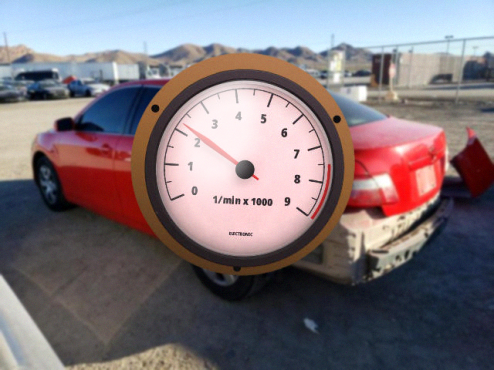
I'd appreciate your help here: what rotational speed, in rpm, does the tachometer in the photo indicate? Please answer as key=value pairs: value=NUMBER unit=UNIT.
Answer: value=2250 unit=rpm
